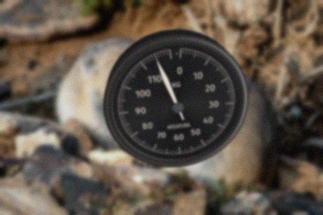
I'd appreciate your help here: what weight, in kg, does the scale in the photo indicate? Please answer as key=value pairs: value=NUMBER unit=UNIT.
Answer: value=115 unit=kg
